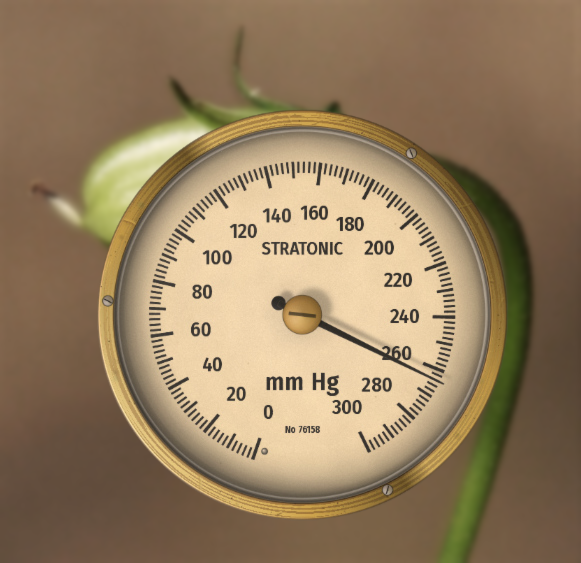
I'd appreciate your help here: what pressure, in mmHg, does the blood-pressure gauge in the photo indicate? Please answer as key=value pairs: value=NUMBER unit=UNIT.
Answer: value=264 unit=mmHg
